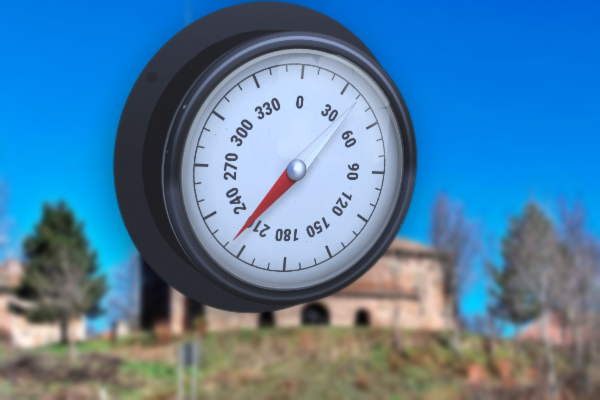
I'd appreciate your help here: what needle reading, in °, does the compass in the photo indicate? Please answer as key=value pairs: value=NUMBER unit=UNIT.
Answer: value=220 unit=°
